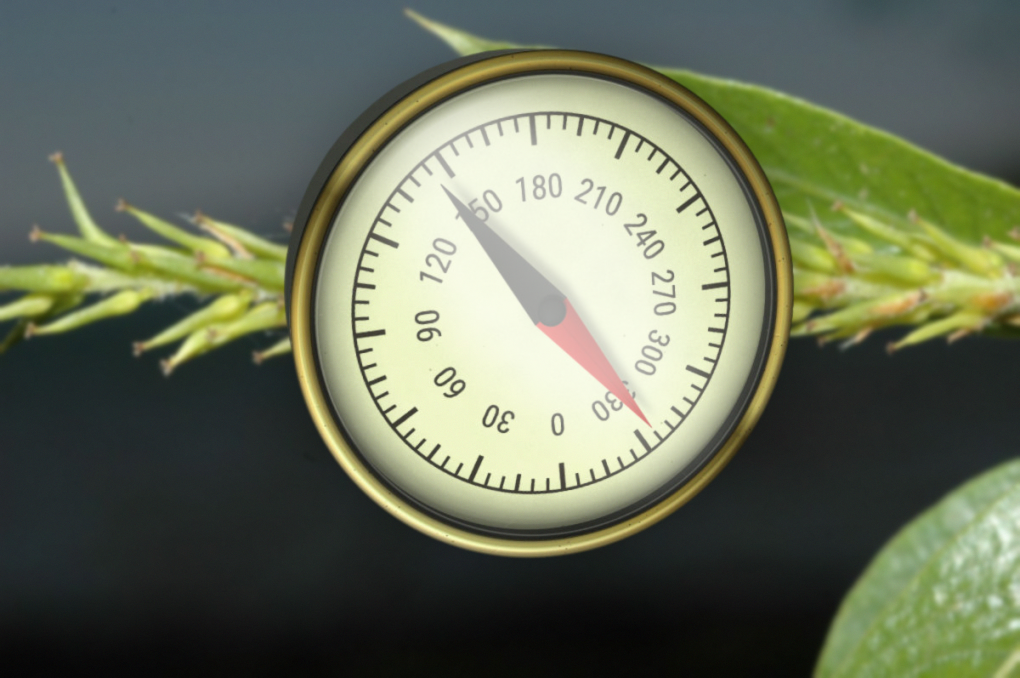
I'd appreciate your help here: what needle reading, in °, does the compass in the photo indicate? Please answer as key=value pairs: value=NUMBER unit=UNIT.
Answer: value=325 unit=°
